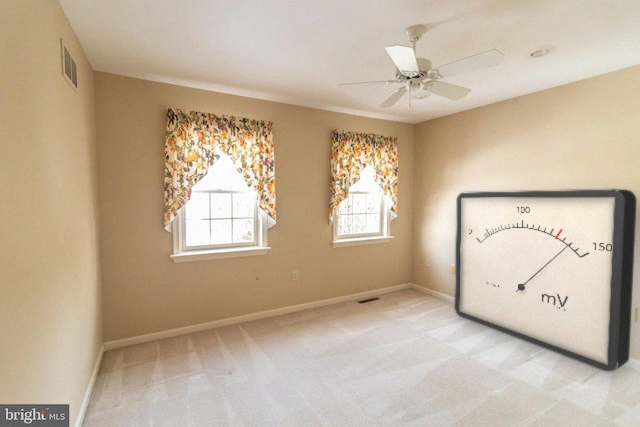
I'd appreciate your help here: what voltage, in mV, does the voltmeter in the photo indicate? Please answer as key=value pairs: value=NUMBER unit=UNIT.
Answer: value=140 unit=mV
